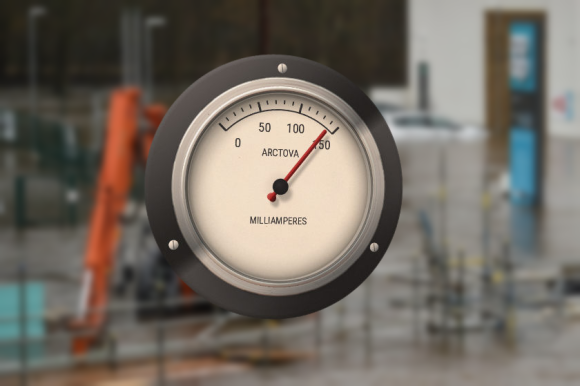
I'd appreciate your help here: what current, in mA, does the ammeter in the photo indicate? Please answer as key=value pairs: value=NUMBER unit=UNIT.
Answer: value=140 unit=mA
